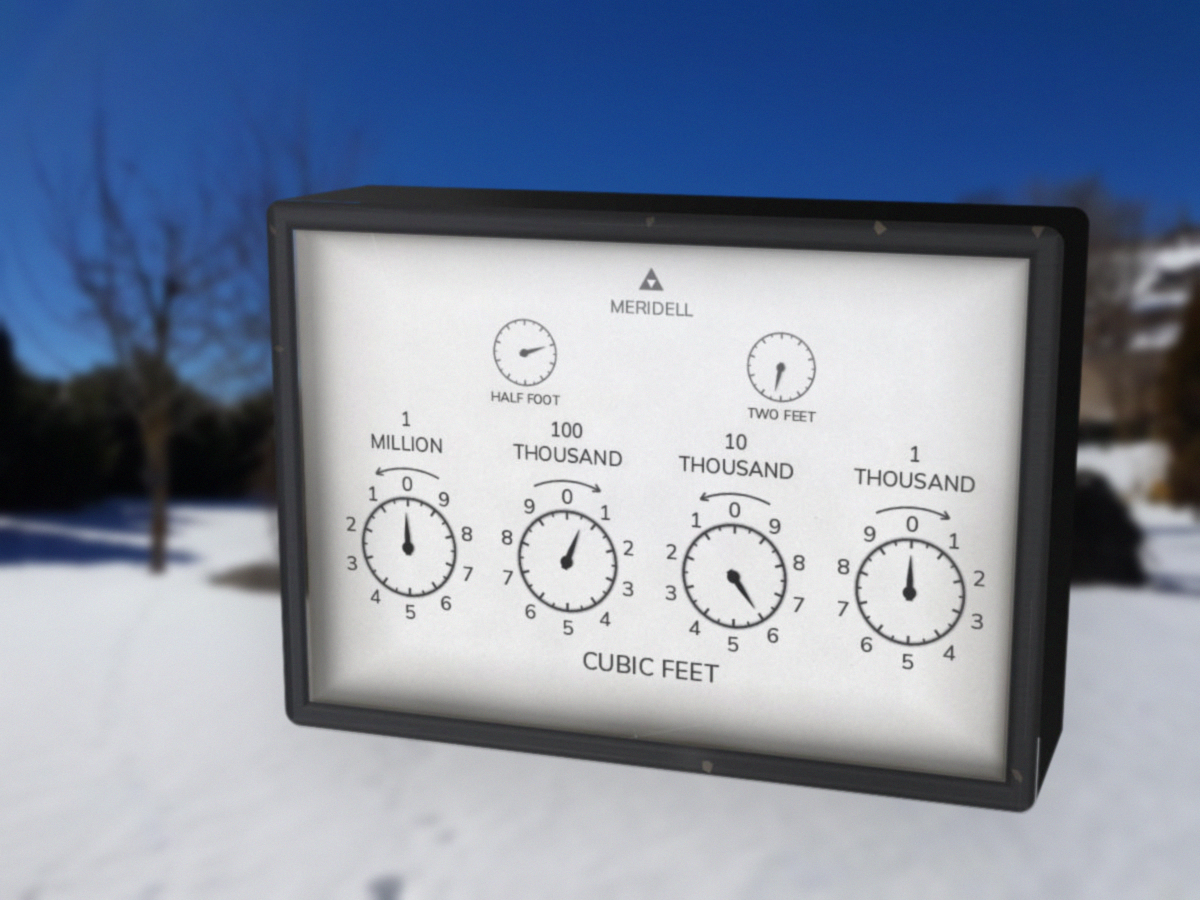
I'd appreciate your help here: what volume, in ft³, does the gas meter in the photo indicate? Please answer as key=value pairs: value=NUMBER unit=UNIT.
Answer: value=6000 unit=ft³
